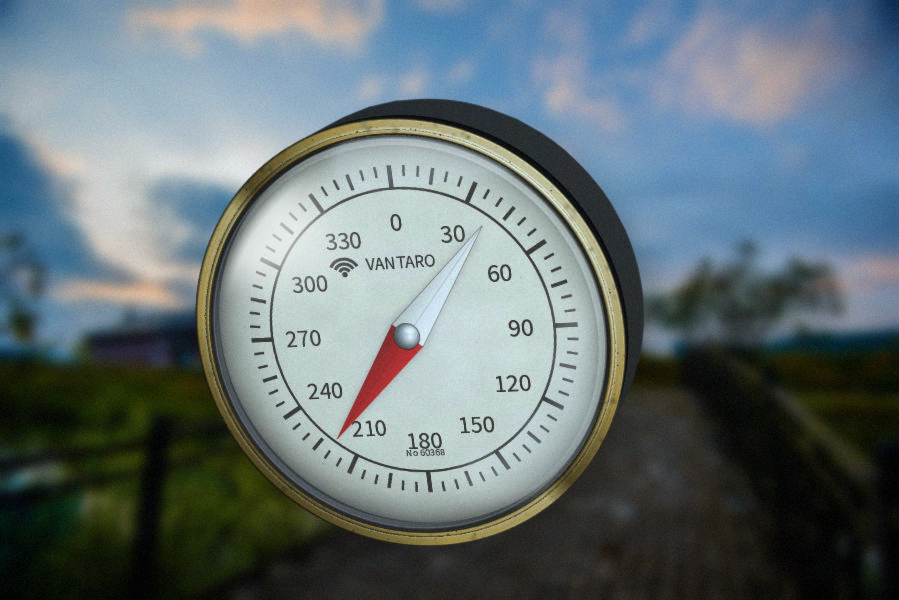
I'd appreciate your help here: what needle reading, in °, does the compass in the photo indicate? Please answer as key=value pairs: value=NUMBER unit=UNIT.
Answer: value=220 unit=°
